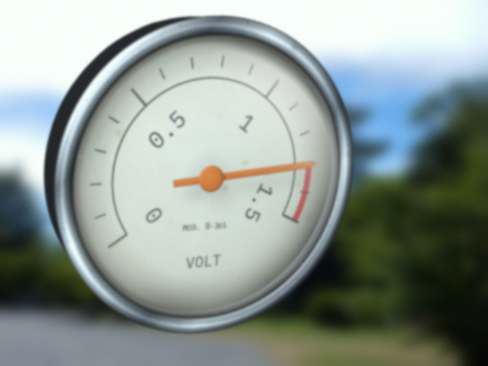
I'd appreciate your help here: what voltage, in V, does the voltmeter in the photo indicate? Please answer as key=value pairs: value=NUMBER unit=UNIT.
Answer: value=1.3 unit=V
